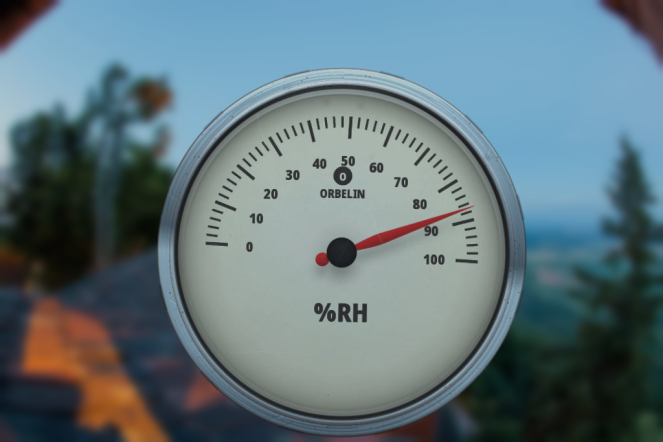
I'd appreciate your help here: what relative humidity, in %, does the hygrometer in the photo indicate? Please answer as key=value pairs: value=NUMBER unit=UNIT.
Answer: value=87 unit=%
